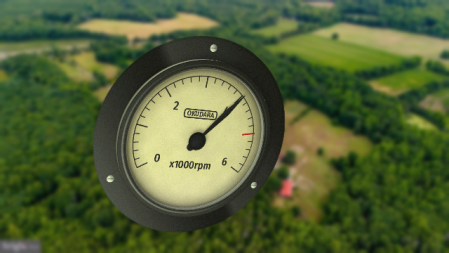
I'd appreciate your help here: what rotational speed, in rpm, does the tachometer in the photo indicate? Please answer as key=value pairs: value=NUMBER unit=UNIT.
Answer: value=4000 unit=rpm
